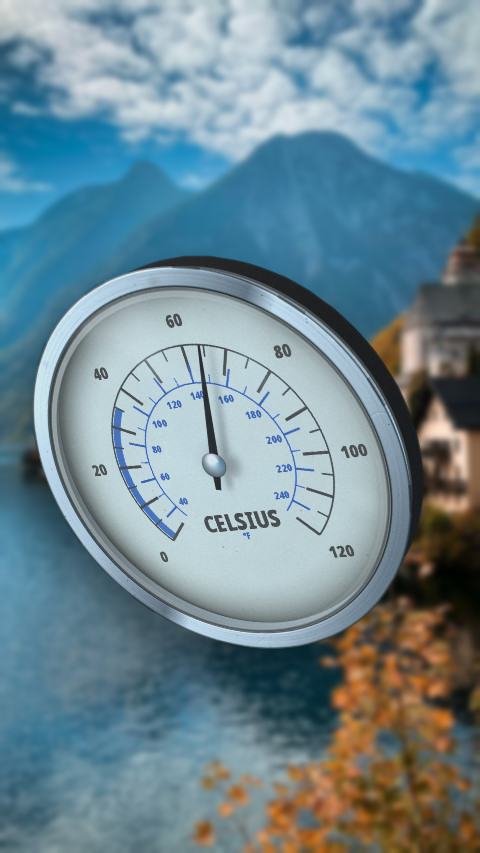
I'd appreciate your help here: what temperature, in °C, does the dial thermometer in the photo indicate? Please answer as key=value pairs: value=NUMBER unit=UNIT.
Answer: value=65 unit=°C
